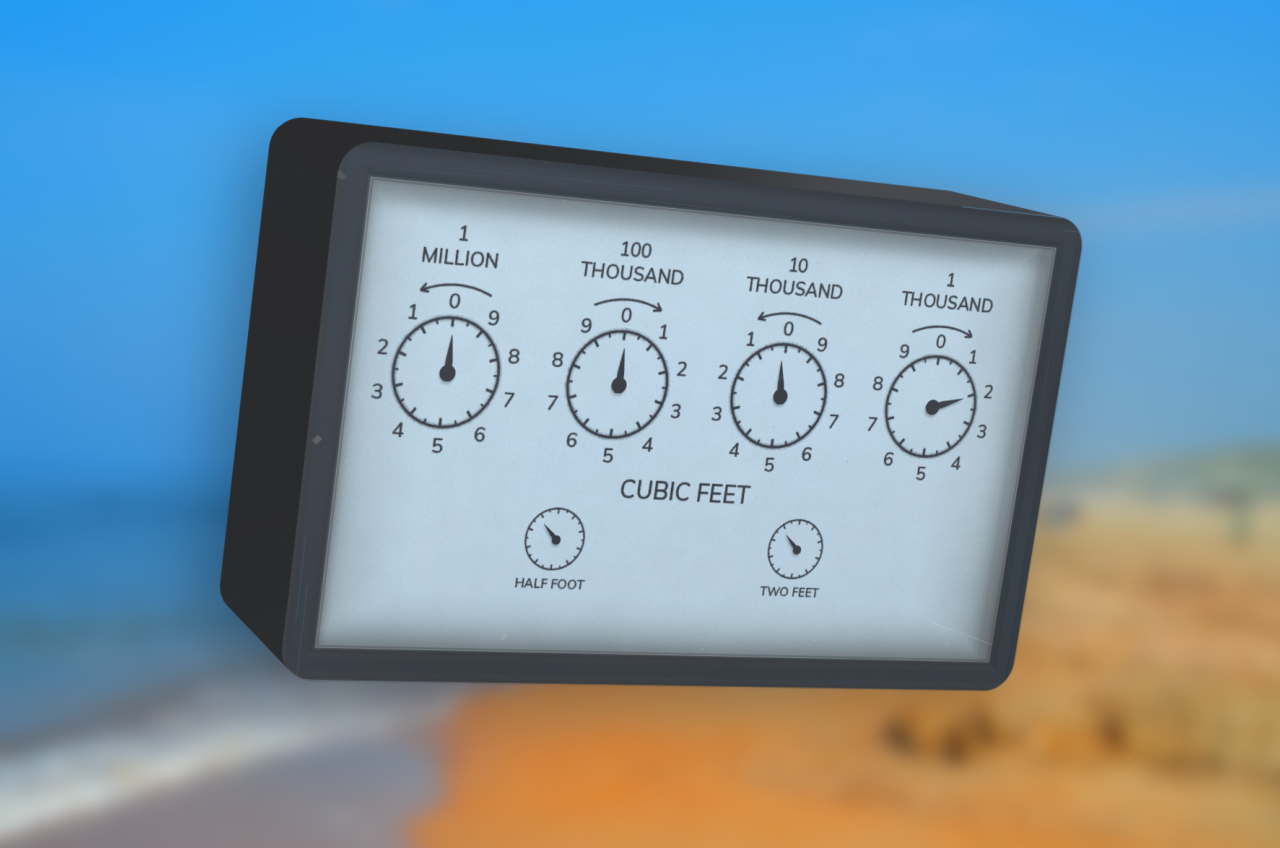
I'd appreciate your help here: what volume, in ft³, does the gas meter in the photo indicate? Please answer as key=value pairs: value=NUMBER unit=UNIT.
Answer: value=200 unit=ft³
